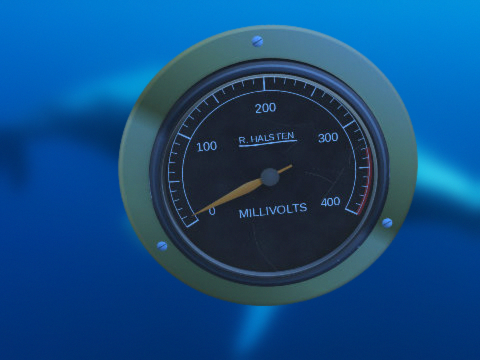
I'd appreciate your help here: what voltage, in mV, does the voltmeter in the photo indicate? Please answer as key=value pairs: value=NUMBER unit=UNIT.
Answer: value=10 unit=mV
